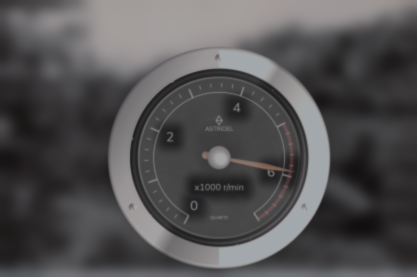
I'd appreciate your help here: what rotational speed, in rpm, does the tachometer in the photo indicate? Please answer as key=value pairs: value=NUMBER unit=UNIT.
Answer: value=5900 unit=rpm
